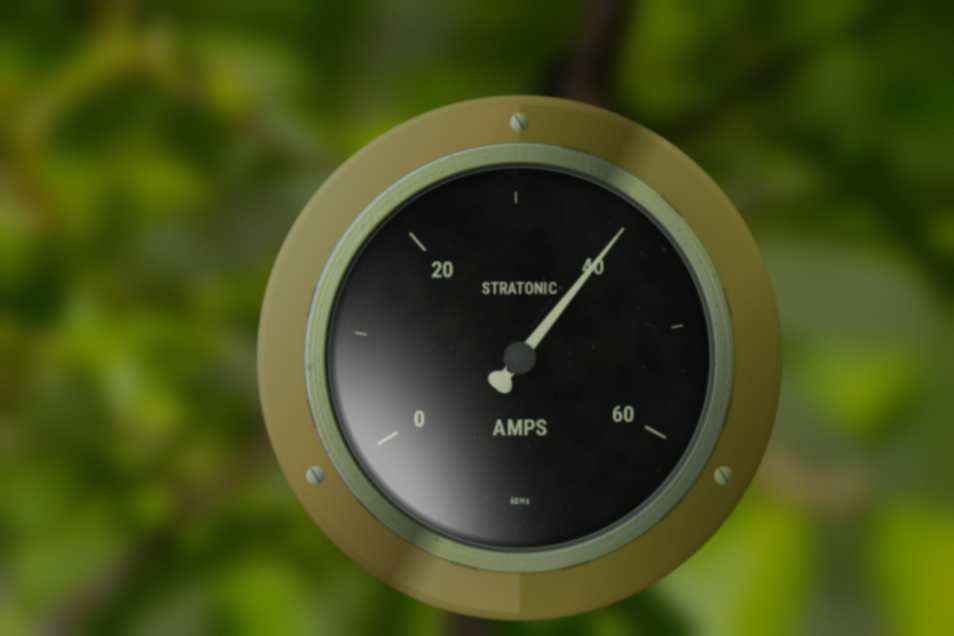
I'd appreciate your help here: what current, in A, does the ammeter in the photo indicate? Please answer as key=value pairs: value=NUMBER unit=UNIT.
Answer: value=40 unit=A
